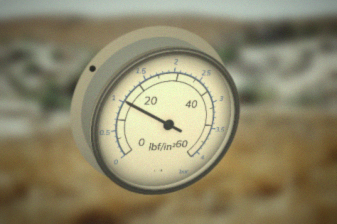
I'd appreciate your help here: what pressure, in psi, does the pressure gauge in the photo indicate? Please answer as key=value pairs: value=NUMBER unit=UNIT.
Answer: value=15 unit=psi
